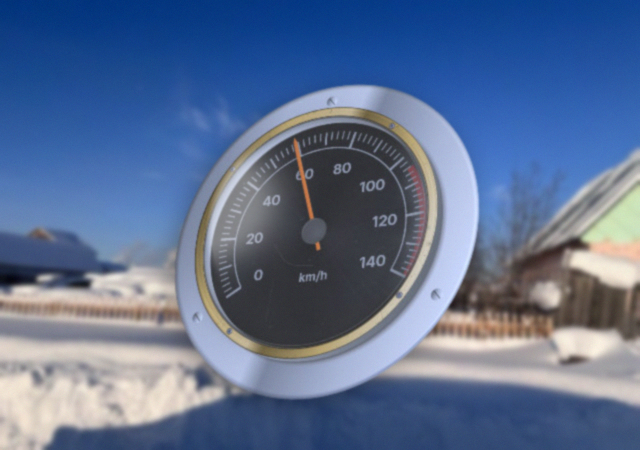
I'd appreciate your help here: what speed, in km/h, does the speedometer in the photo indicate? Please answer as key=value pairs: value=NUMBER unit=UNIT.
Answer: value=60 unit=km/h
